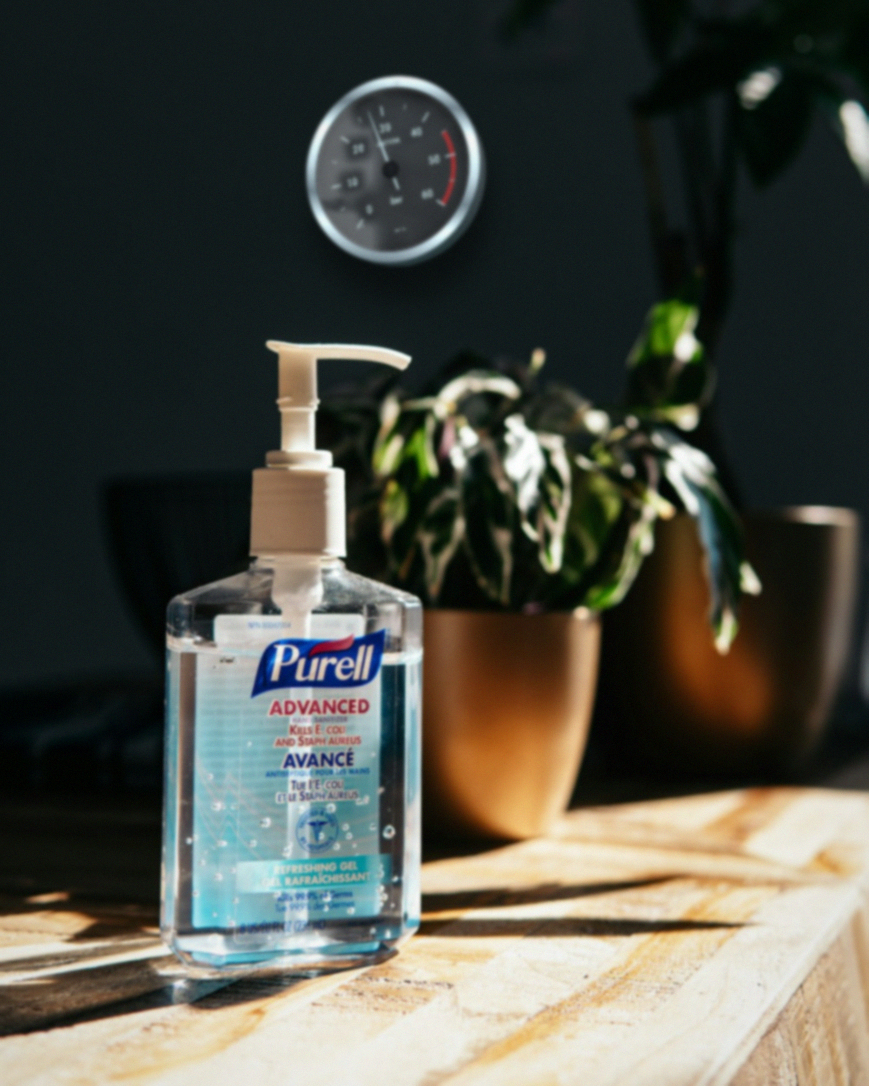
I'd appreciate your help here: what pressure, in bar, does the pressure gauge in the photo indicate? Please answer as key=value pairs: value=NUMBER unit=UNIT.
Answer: value=27.5 unit=bar
